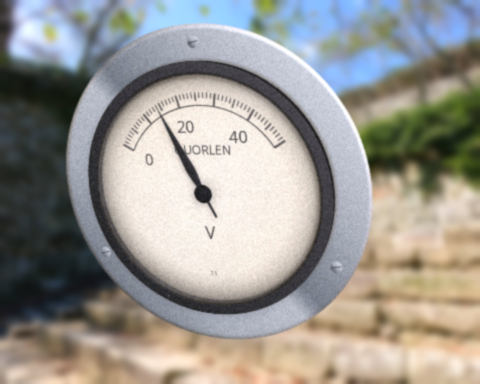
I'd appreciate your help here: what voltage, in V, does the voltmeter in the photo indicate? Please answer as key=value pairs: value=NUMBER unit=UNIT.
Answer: value=15 unit=V
